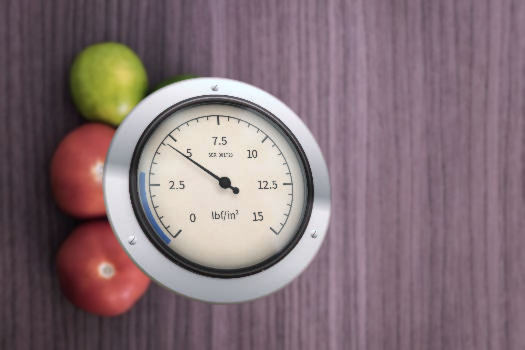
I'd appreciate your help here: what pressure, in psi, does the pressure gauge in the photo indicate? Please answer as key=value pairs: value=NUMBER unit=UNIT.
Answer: value=4.5 unit=psi
